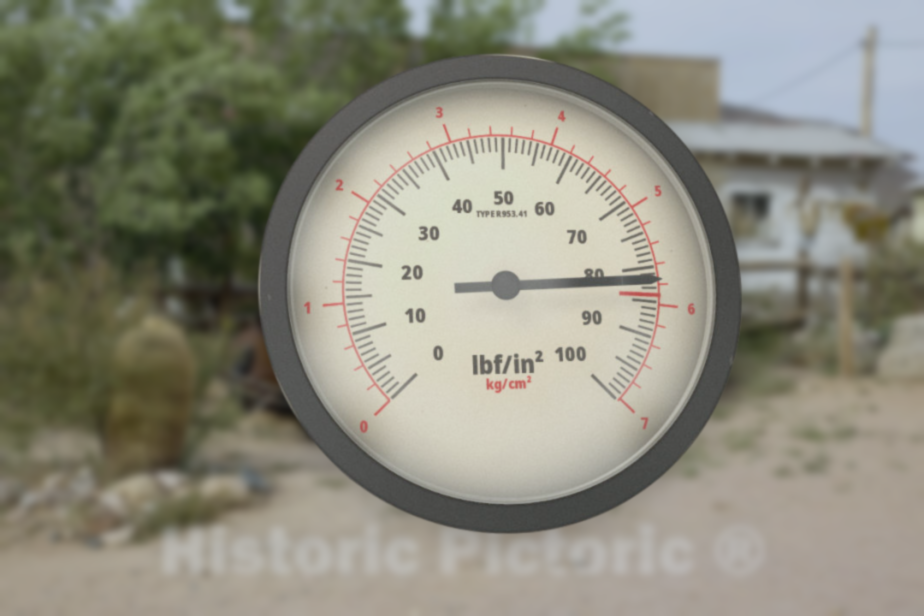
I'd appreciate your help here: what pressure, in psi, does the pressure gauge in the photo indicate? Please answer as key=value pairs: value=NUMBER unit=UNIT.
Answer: value=82 unit=psi
